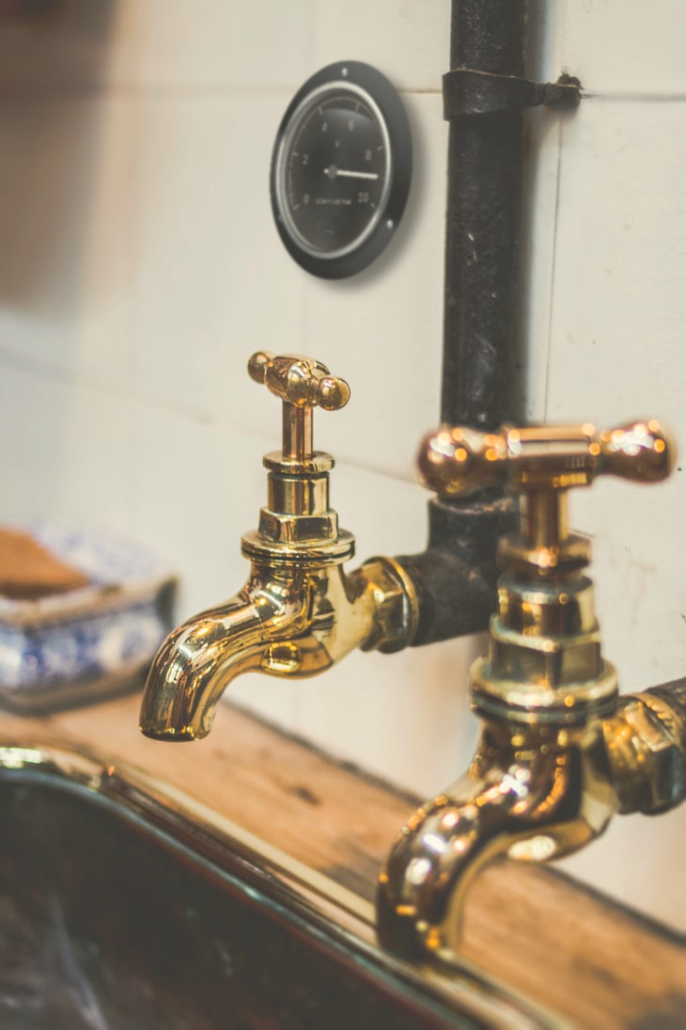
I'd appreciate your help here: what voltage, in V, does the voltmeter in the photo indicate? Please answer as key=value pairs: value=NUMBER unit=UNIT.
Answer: value=9 unit=V
